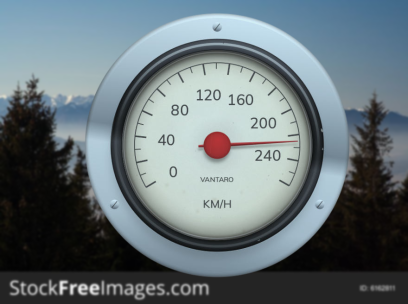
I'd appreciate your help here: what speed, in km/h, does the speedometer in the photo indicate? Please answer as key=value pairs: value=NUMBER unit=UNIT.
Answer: value=225 unit=km/h
